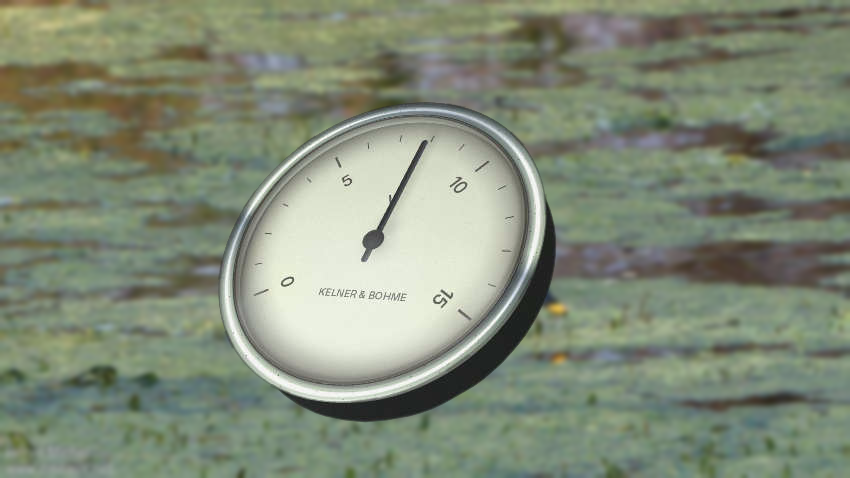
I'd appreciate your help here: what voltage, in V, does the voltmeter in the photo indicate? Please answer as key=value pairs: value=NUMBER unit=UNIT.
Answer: value=8 unit=V
